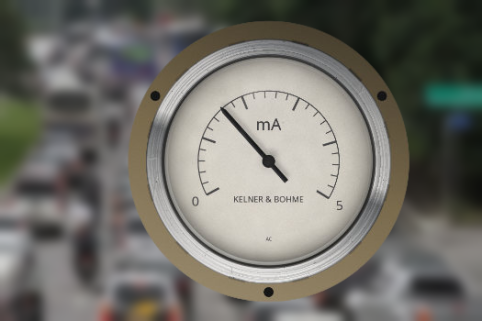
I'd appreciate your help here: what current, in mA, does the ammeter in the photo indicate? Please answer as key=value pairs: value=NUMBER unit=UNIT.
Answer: value=1.6 unit=mA
